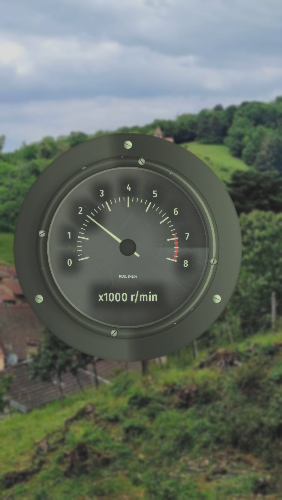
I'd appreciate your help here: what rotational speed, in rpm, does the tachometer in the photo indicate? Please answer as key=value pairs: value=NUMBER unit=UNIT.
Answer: value=2000 unit=rpm
